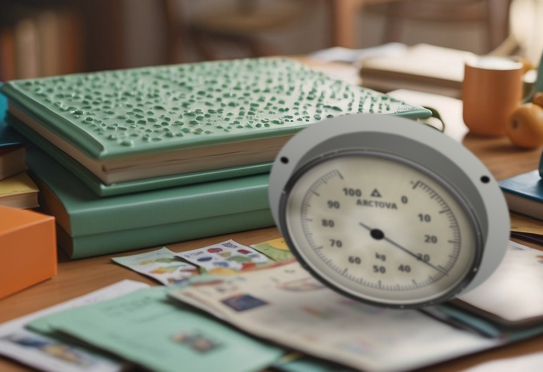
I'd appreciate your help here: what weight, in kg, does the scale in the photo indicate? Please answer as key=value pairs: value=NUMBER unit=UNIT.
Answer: value=30 unit=kg
